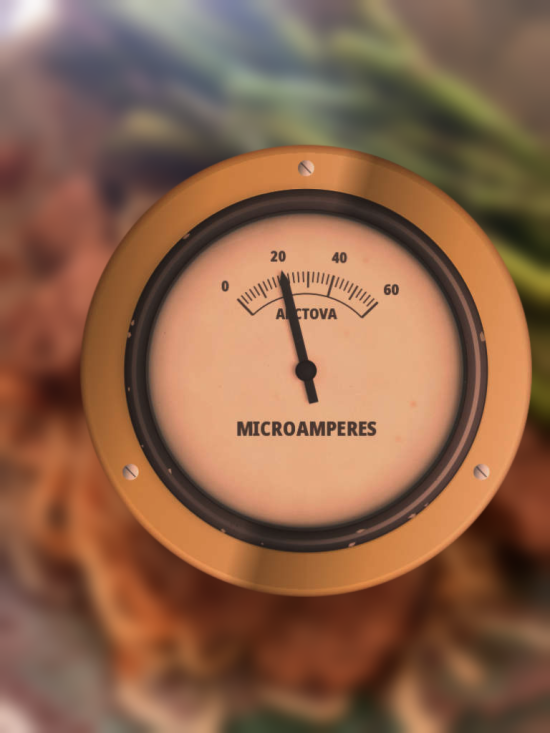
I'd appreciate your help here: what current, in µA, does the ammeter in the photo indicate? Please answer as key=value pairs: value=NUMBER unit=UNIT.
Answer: value=20 unit=µA
